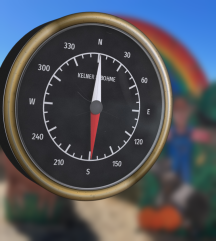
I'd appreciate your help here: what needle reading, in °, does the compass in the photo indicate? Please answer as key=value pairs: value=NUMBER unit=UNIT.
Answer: value=180 unit=°
